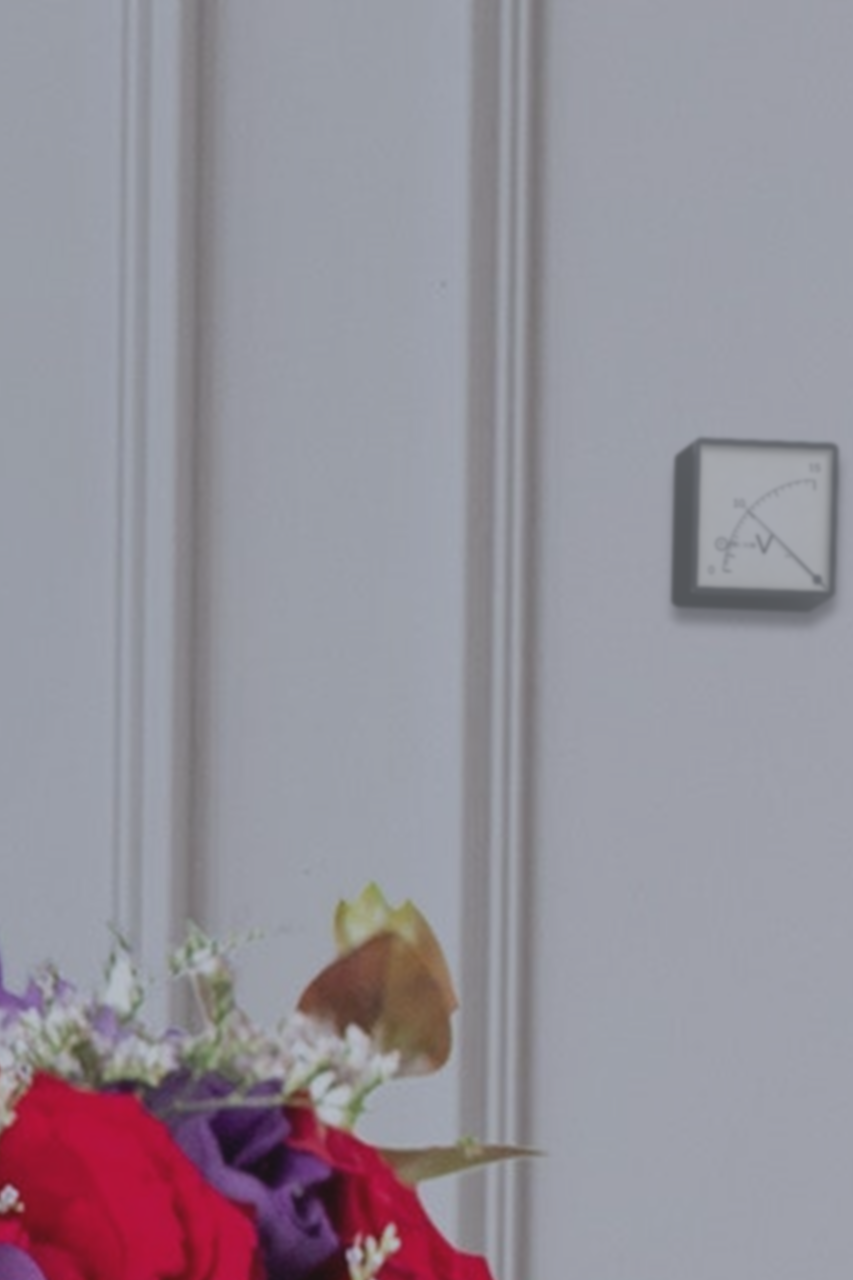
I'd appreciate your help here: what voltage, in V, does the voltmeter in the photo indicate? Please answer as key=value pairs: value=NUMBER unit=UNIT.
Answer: value=10 unit=V
